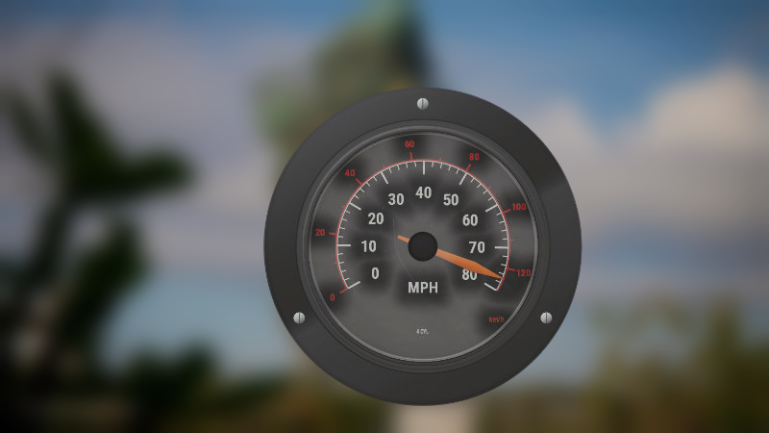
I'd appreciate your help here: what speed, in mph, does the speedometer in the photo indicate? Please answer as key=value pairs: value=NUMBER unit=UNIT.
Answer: value=77 unit=mph
